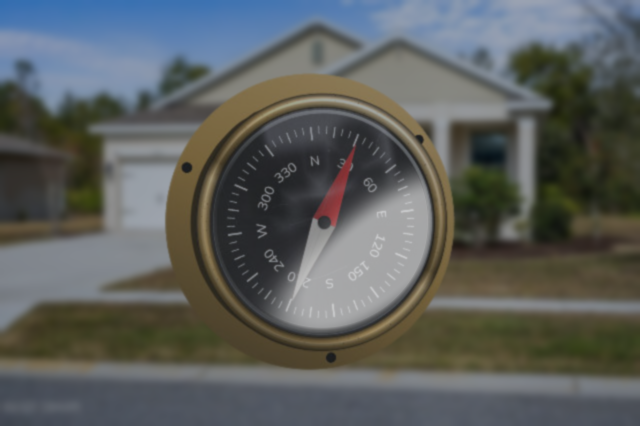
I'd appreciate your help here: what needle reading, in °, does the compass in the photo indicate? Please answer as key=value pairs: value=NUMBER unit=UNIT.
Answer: value=30 unit=°
